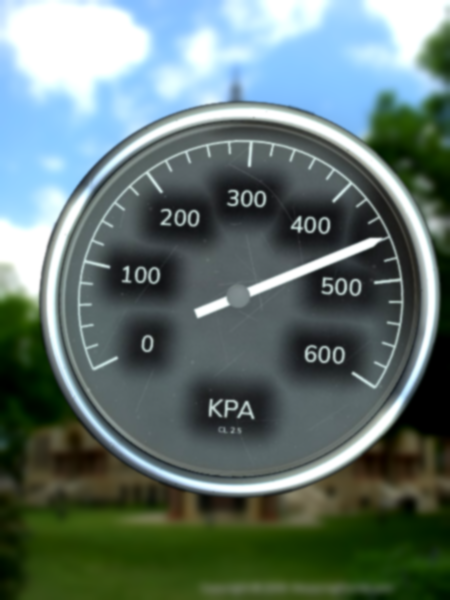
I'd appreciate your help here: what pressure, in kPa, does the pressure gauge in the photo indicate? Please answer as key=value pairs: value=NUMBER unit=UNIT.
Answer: value=460 unit=kPa
